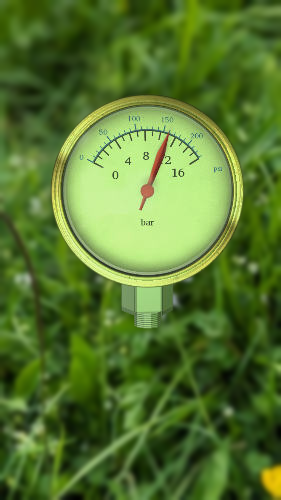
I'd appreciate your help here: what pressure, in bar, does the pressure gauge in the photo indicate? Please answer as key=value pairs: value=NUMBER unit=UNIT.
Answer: value=11 unit=bar
